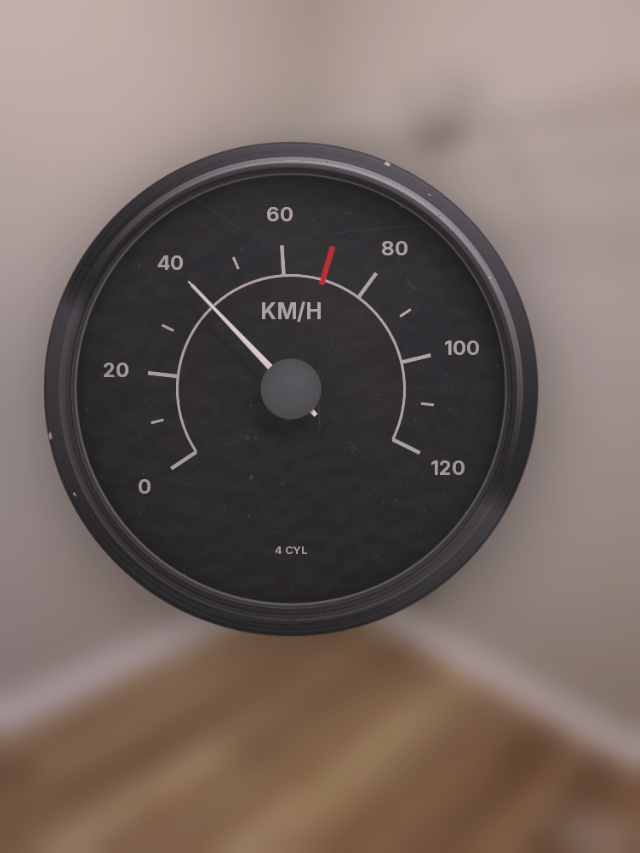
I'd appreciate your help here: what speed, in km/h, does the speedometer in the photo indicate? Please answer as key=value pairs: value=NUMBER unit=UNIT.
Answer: value=40 unit=km/h
